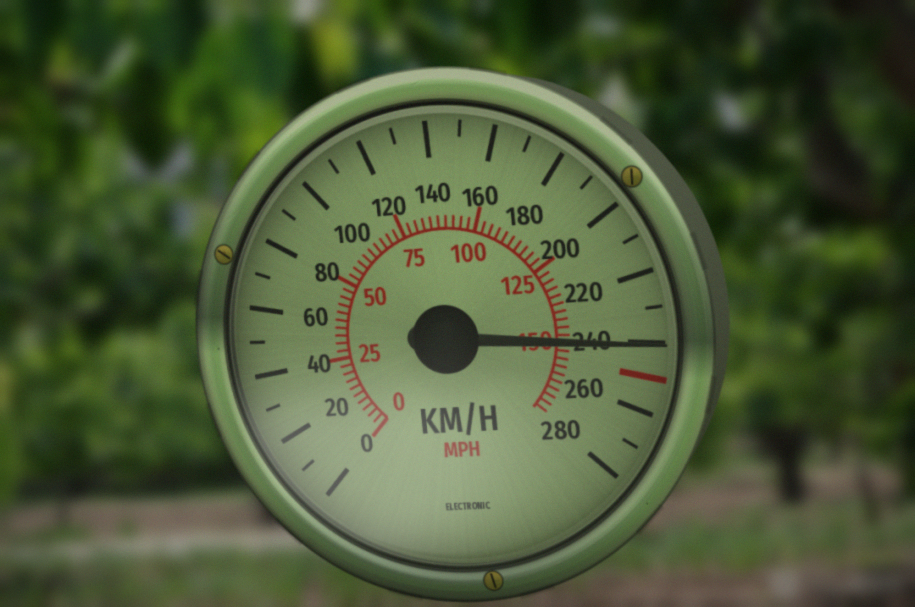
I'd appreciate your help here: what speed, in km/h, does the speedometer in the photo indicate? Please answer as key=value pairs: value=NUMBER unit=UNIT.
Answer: value=240 unit=km/h
